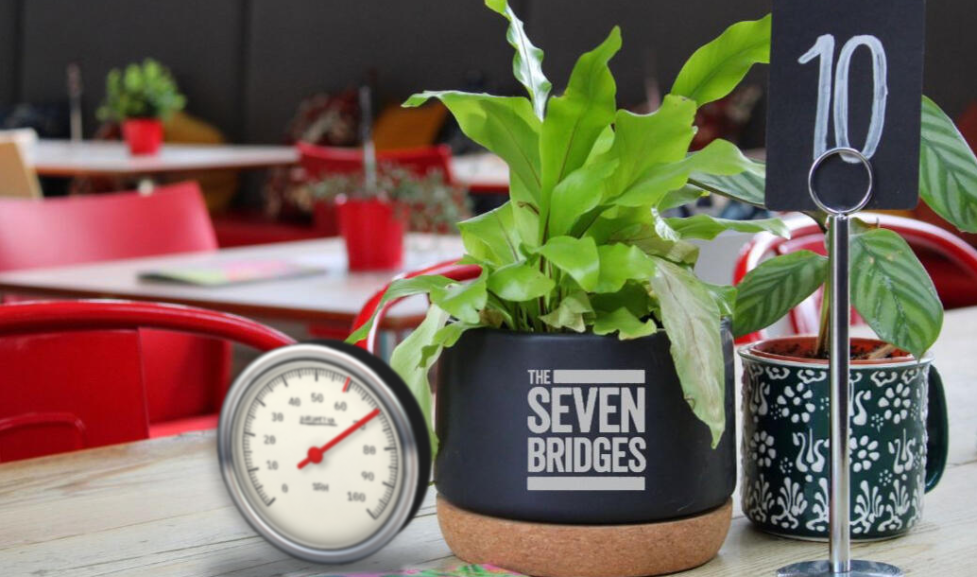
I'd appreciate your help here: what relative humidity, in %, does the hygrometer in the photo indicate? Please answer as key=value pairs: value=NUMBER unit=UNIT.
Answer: value=70 unit=%
